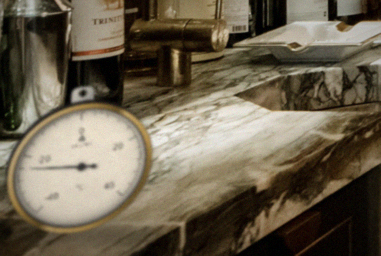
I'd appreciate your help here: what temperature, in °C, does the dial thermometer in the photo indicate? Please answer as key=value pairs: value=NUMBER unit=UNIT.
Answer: value=-24 unit=°C
